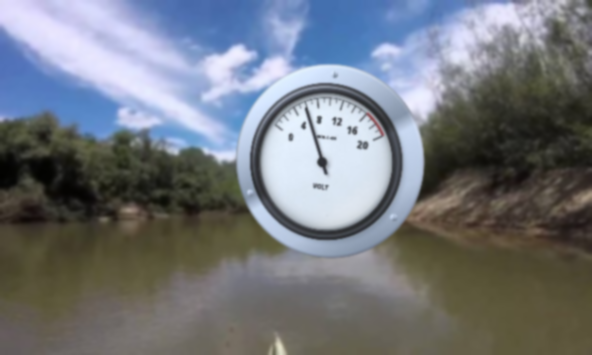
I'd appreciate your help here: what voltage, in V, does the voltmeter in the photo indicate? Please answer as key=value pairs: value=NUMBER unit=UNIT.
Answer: value=6 unit=V
